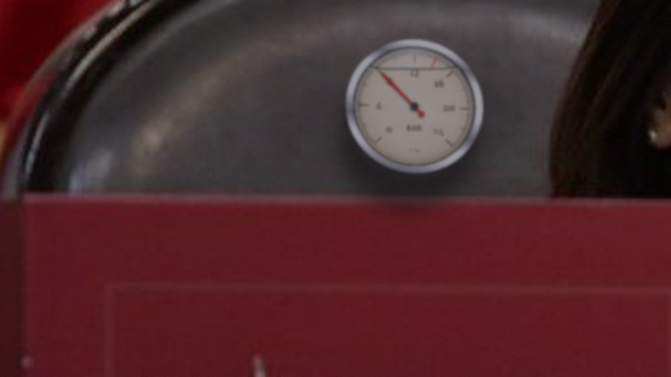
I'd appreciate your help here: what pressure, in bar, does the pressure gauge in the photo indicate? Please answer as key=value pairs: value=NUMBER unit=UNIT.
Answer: value=8 unit=bar
